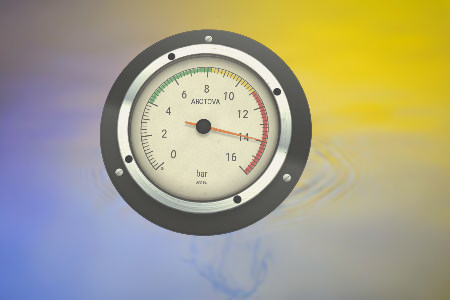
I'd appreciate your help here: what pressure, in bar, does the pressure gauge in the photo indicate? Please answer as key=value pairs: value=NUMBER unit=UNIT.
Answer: value=14 unit=bar
